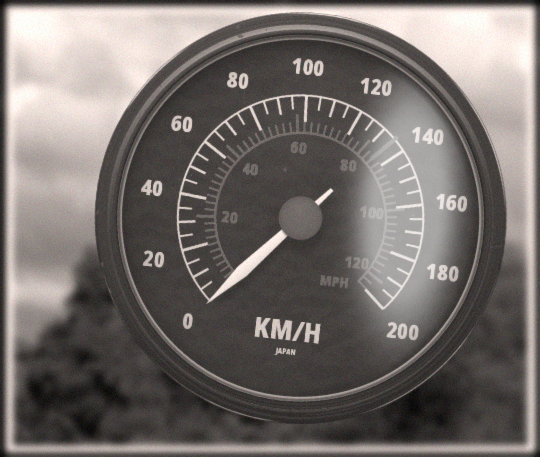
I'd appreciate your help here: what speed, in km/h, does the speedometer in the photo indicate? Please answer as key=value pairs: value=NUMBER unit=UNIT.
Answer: value=0 unit=km/h
